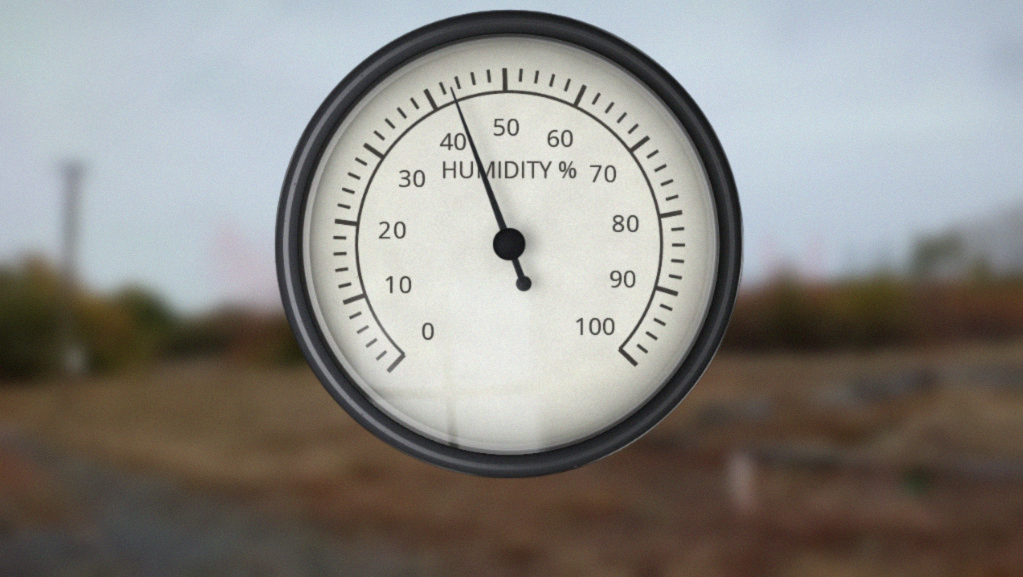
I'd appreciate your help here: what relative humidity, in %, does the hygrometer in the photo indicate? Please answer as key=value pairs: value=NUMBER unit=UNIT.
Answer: value=43 unit=%
